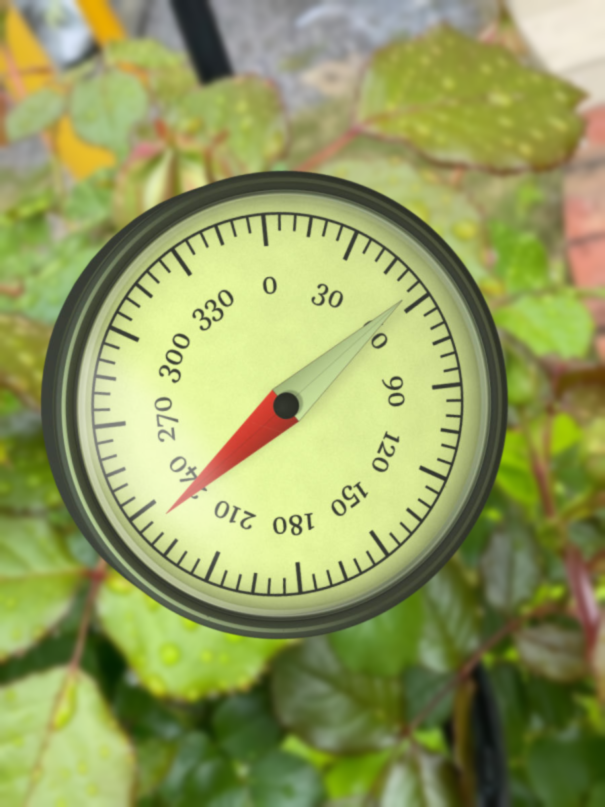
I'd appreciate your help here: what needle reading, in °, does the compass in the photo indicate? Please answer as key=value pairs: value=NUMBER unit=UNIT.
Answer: value=235 unit=°
